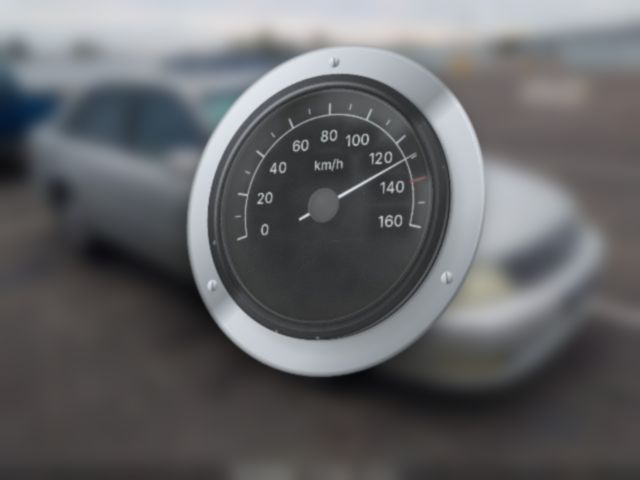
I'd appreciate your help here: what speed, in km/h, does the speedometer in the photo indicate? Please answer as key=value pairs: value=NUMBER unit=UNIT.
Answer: value=130 unit=km/h
